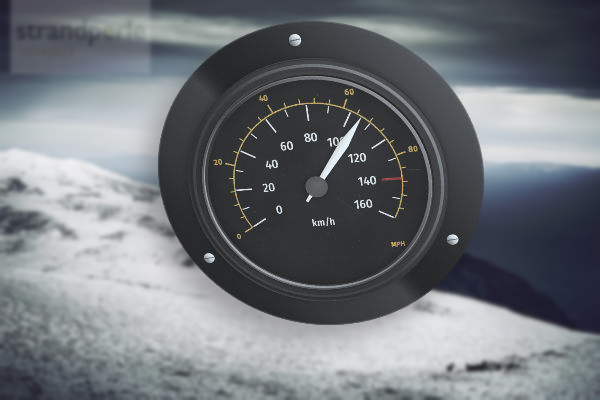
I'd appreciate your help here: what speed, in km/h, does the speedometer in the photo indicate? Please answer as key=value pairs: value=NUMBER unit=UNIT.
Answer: value=105 unit=km/h
